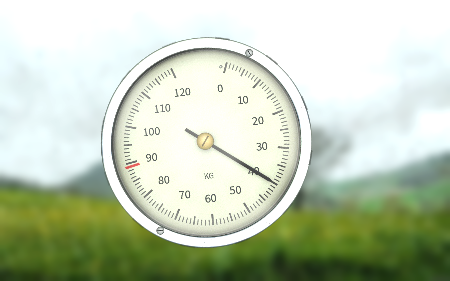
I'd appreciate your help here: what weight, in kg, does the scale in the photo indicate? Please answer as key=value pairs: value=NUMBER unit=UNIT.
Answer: value=40 unit=kg
